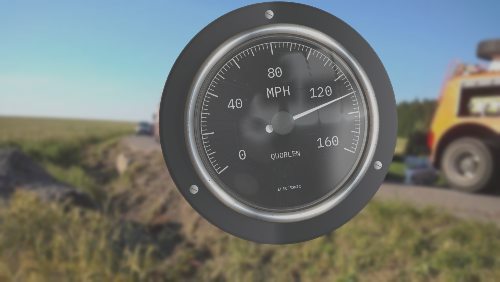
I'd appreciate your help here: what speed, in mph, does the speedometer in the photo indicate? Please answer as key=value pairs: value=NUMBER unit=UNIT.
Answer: value=130 unit=mph
